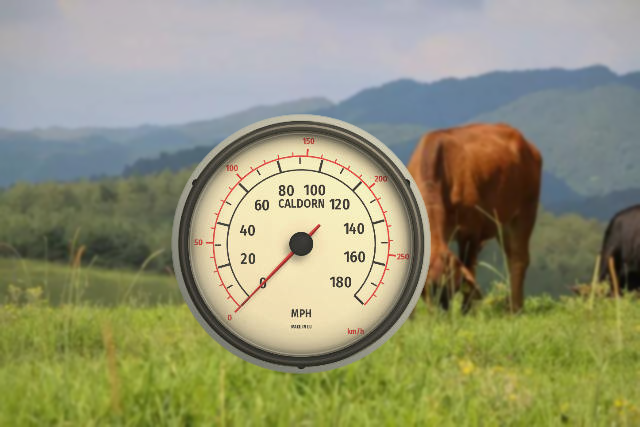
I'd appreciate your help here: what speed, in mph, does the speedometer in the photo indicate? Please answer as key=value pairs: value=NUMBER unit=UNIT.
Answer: value=0 unit=mph
